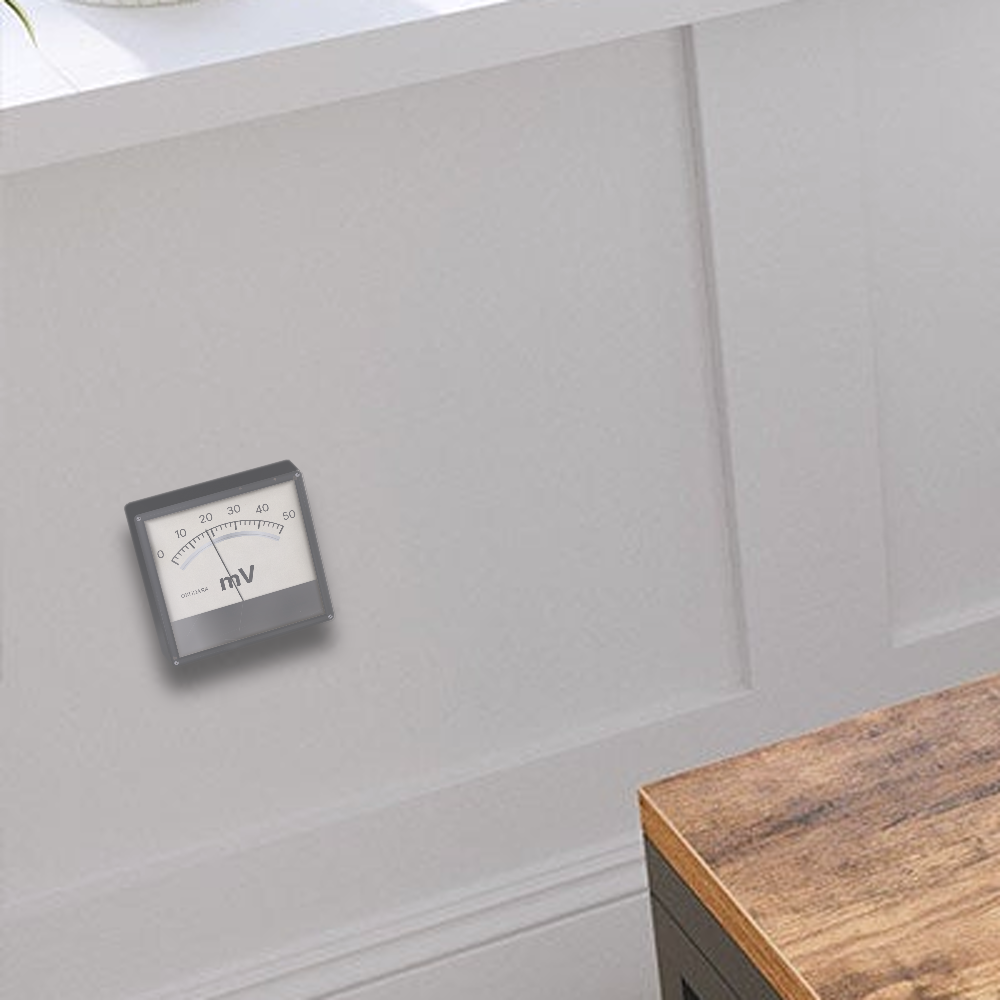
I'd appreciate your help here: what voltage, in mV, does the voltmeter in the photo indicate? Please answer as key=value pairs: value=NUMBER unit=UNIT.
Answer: value=18 unit=mV
